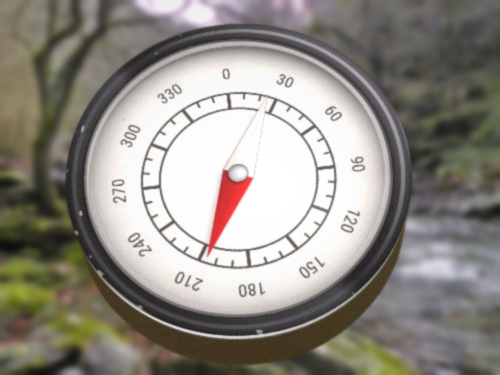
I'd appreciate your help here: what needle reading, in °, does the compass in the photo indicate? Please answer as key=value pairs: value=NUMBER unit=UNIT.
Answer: value=205 unit=°
